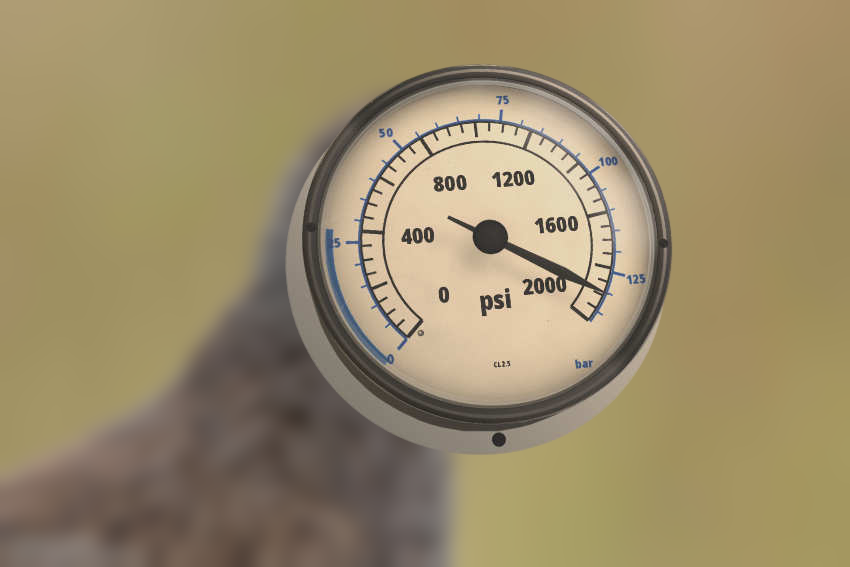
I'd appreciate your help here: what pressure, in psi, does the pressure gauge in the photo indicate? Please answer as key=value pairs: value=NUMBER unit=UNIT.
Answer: value=1900 unit=psi
